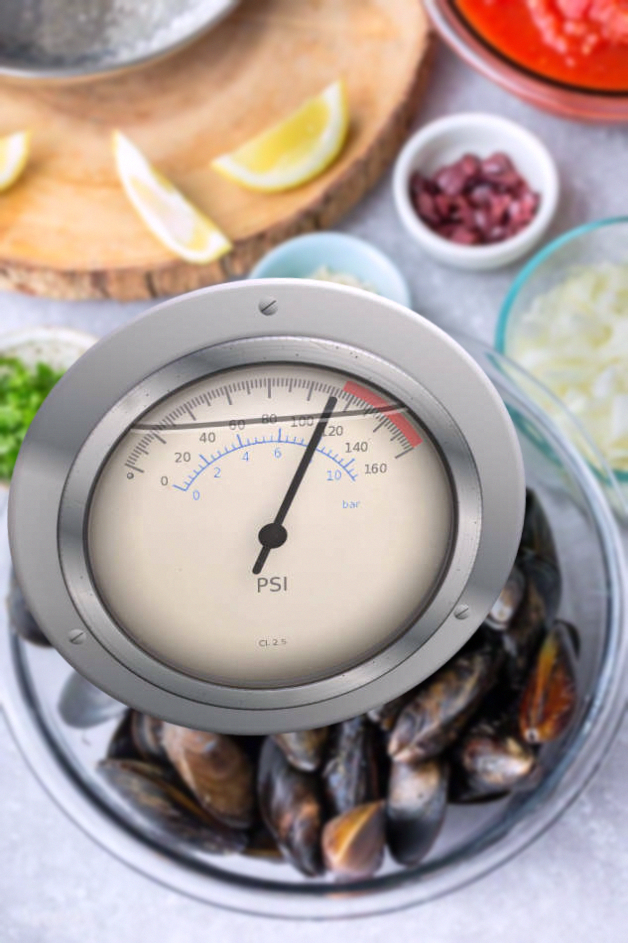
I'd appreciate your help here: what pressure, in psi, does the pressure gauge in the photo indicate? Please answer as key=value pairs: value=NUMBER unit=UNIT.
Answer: value=110 unit=psi
